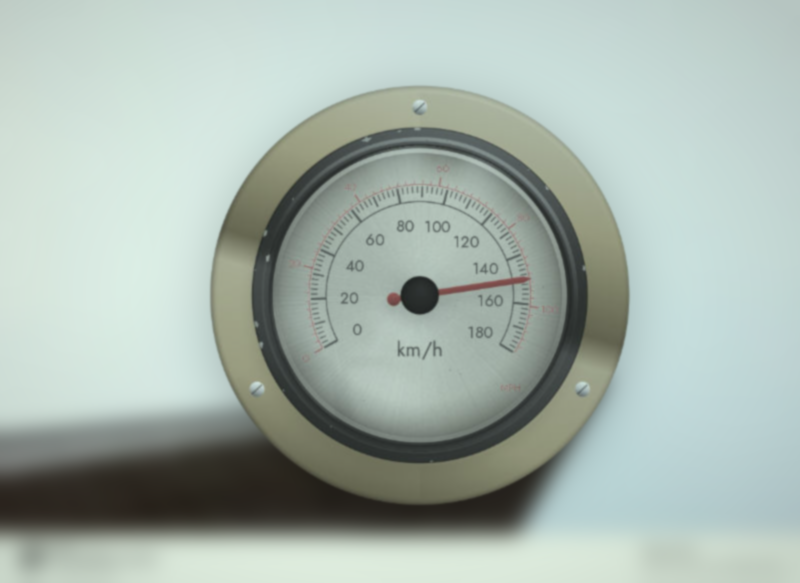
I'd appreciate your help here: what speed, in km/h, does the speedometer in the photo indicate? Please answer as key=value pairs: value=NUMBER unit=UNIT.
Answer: value=150 unit=km/h
